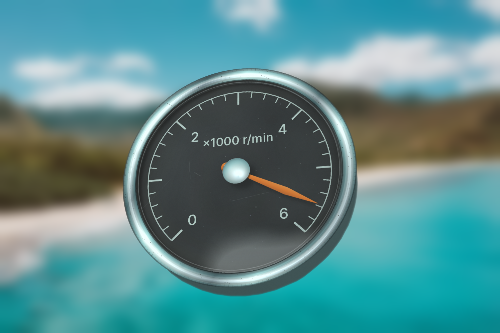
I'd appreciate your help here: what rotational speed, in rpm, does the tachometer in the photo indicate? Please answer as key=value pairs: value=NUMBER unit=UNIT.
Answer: value=5600 unit=rpm
